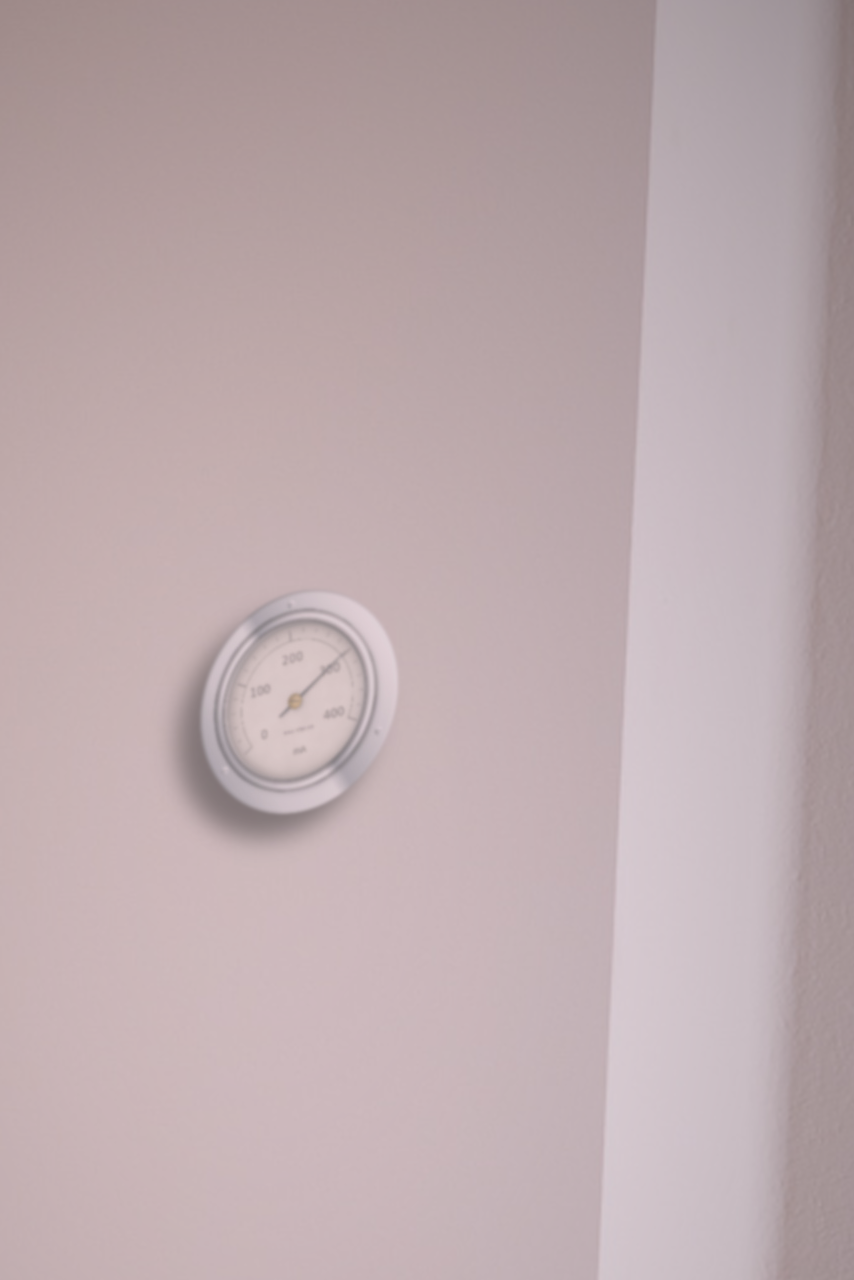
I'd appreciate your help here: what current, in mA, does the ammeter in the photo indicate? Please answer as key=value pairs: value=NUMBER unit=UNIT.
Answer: value=300 unit=mA
